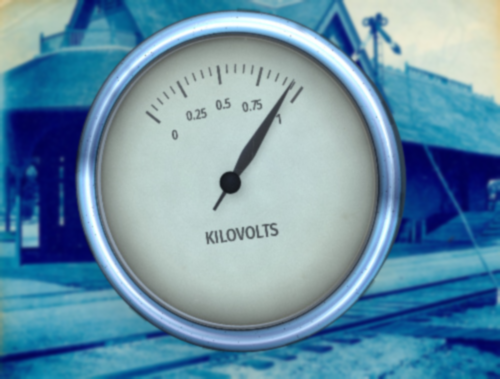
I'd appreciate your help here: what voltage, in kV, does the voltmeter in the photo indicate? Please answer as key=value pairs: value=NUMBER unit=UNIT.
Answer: value=0.95 unit=kV
